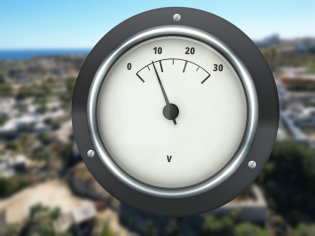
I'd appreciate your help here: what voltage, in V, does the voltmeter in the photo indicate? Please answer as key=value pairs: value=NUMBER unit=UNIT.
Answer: value=7.5 unit=V
